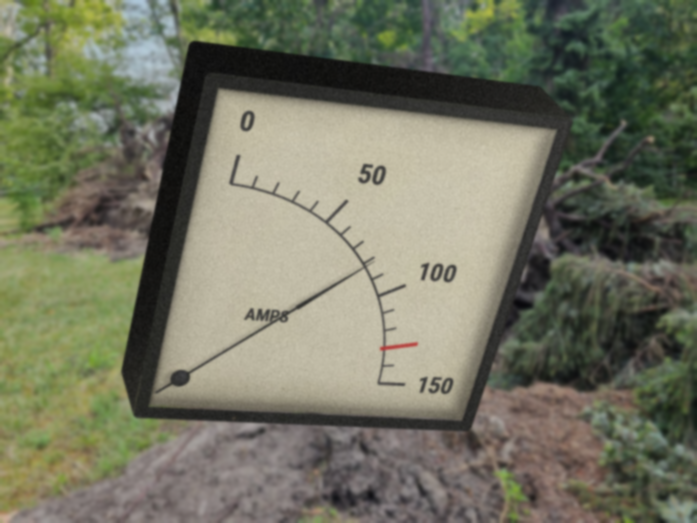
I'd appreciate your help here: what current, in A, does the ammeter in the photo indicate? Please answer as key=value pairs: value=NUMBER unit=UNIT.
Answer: value=80 unit=A
